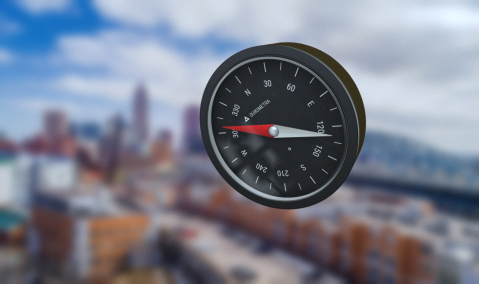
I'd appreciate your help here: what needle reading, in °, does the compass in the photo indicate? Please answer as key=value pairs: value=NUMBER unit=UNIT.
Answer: value=307.5 unit=°
